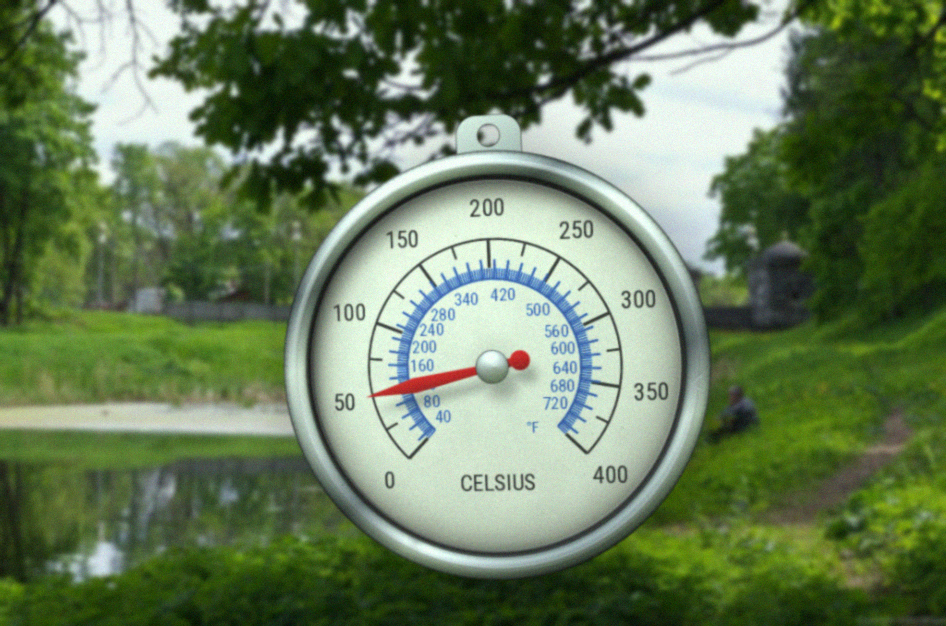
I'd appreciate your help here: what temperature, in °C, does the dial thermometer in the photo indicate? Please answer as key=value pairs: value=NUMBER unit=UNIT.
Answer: value=50 unit=°C
